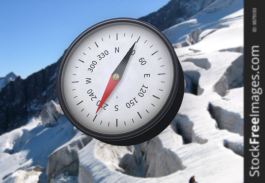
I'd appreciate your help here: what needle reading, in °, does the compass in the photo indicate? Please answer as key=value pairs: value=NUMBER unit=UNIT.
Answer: value=210 unit=°
